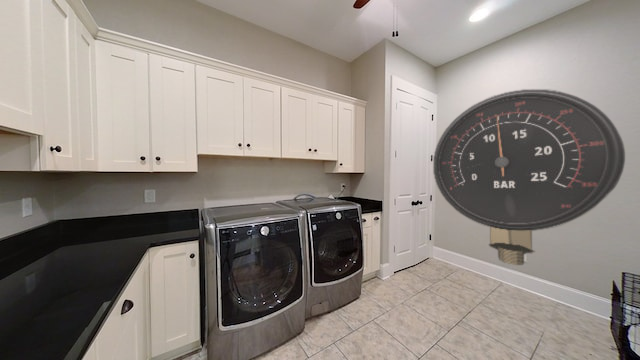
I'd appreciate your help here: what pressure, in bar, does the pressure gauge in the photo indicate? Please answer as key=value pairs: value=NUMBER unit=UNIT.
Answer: value=12 unit=bar
